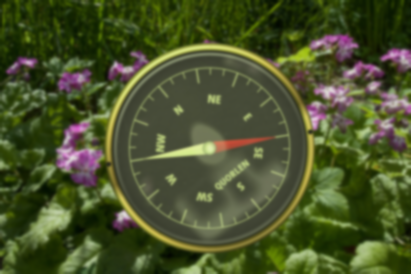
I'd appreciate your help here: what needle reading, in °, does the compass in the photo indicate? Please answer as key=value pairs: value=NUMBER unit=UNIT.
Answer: value=120 unit=°
